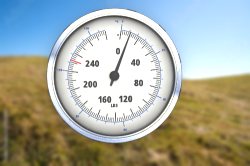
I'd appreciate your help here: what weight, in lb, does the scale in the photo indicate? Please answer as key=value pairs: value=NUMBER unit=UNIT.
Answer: value=10 unit=lb
